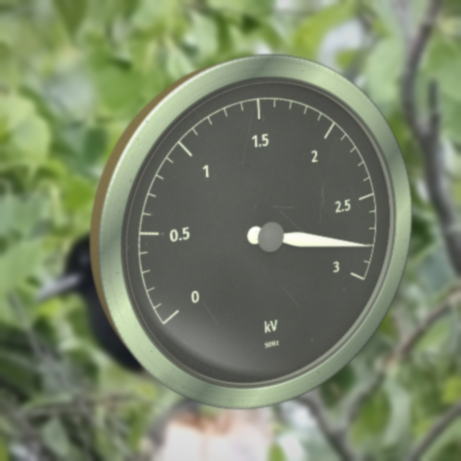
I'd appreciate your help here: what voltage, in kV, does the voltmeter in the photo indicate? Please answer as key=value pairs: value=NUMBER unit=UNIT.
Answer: value=2.8 unit=kV
